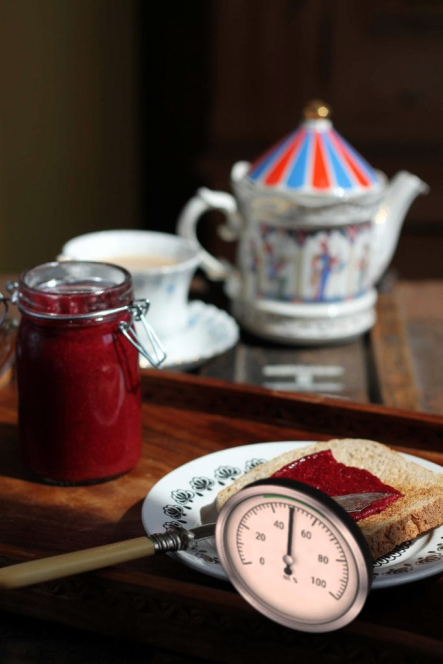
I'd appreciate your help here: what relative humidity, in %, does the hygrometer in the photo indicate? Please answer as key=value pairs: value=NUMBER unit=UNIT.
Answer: value=50 unit=%
